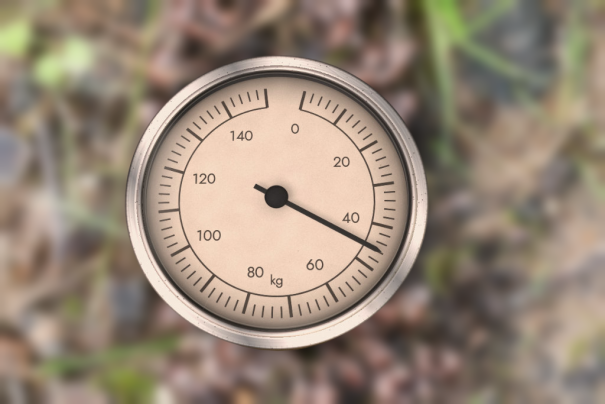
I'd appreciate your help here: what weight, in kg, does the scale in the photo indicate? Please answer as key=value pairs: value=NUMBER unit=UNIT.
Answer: value=46 unit=kg
